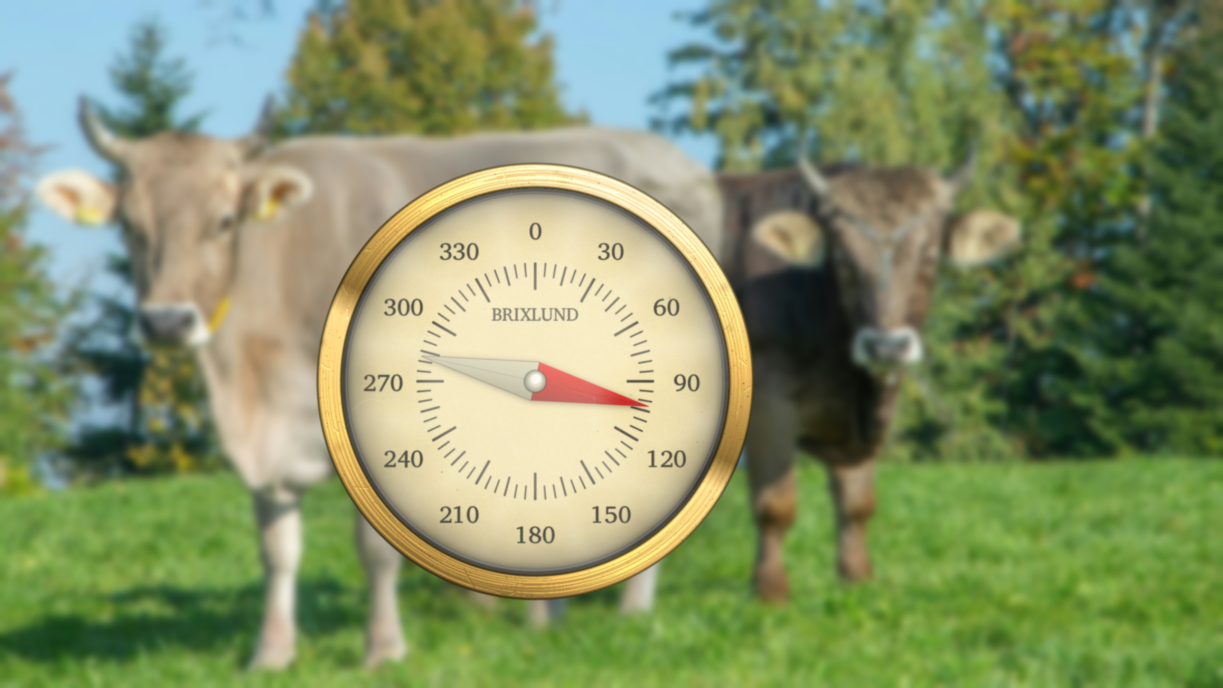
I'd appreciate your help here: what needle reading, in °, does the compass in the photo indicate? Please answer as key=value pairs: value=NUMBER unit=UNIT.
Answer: value=102.5 unit=°
